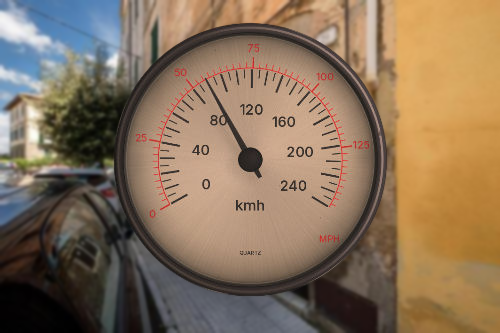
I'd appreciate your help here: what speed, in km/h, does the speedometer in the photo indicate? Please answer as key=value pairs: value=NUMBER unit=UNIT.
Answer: value=90 unit=km/h
